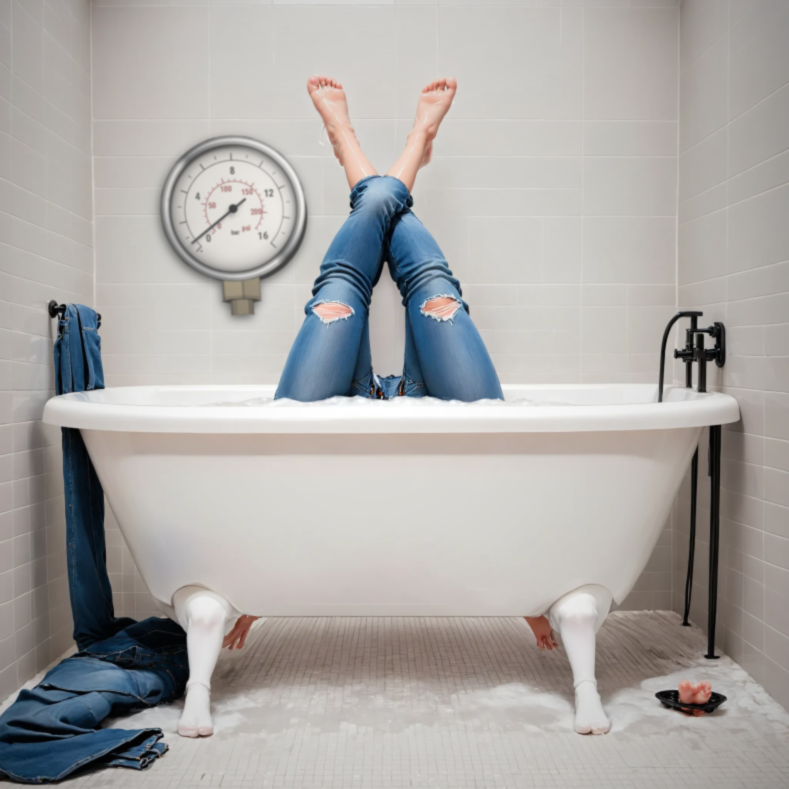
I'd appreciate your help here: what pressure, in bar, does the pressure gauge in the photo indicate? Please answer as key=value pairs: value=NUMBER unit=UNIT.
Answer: value=0.5 unit=bar
